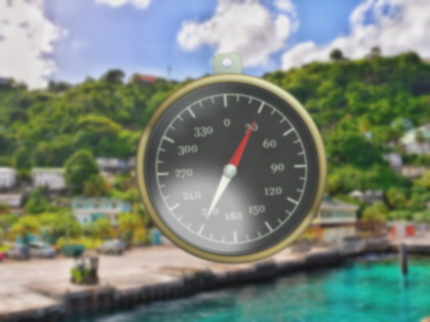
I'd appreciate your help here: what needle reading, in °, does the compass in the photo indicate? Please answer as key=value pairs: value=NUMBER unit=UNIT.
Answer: value=30 unit=°
